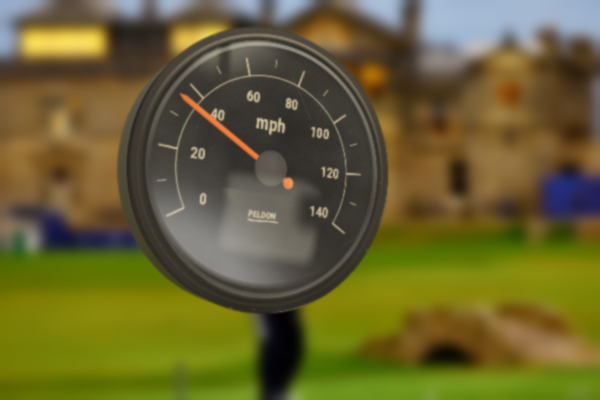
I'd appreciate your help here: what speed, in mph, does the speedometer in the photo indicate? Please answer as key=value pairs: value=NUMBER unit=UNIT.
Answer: value=35 unit=mph
